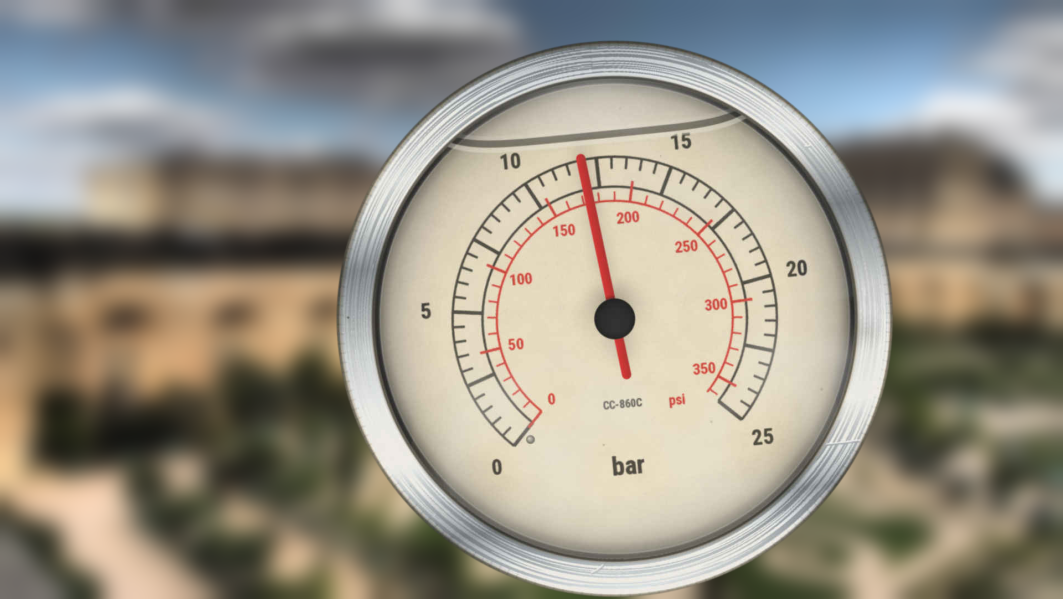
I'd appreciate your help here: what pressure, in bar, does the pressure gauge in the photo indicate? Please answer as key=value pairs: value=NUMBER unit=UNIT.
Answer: value=12 unit=bar
